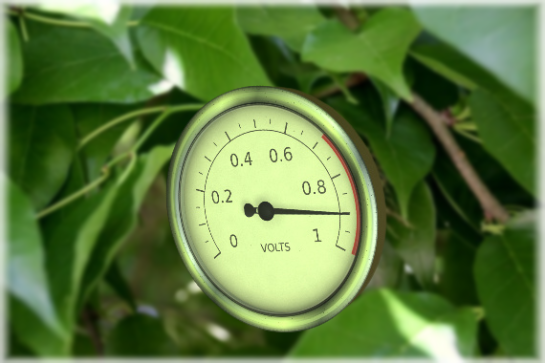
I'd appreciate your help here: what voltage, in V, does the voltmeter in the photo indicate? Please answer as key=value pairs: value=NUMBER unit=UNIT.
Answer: value=0.9 unit=V
